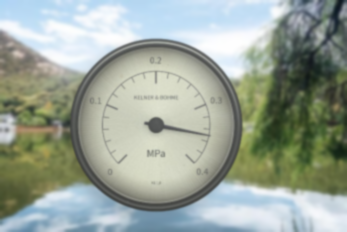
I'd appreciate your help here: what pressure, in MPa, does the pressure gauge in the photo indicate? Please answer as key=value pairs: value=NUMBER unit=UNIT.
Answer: value=0.35 unit=MPa
